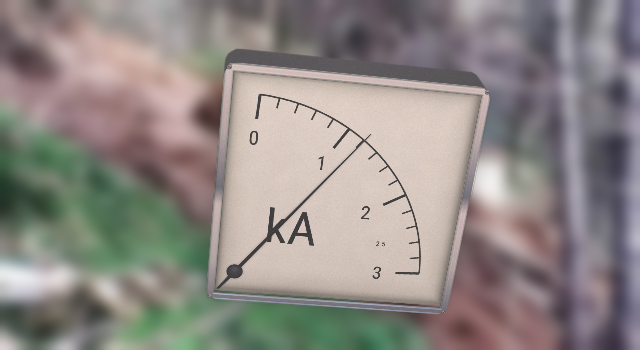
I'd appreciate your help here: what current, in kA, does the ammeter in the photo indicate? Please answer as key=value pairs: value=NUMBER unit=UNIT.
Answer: value=1.2 unit=kA
